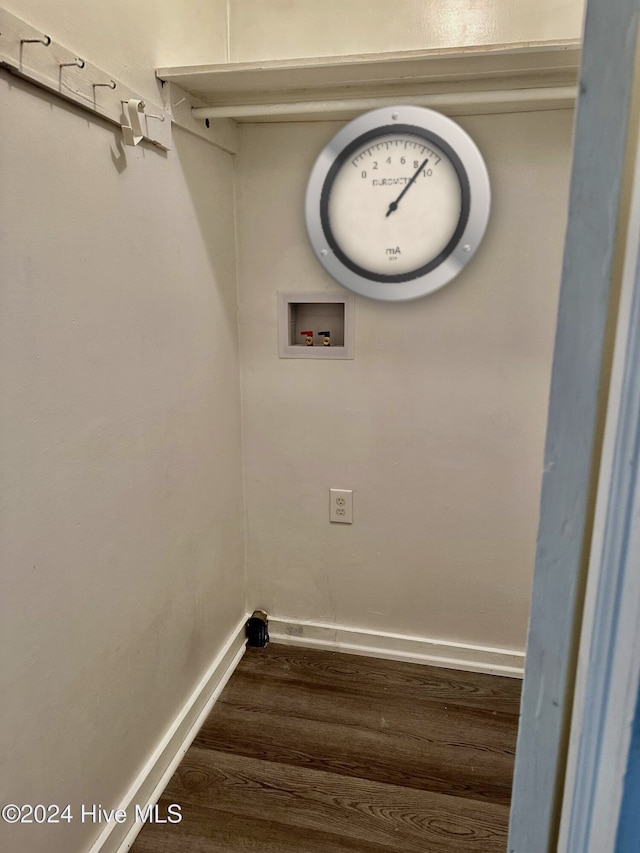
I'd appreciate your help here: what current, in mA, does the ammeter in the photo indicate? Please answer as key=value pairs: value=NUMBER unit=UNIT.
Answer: value=9 unit=mA
